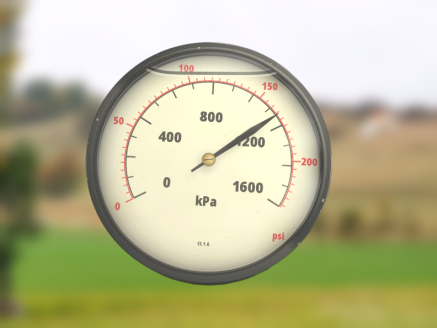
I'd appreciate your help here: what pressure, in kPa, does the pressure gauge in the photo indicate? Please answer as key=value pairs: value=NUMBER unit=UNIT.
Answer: value=1150 unit=kPa
